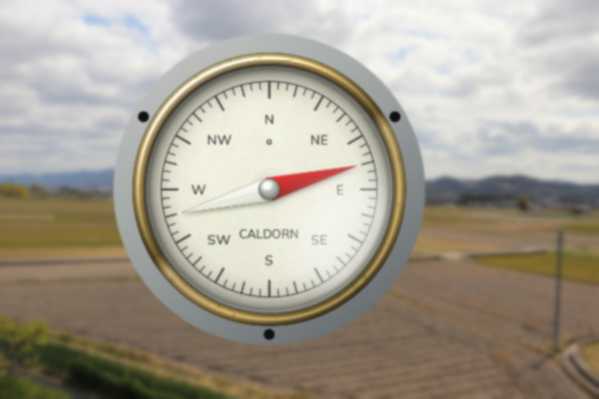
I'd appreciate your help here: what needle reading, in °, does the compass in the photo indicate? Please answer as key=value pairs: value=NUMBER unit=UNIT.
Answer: value=75 unit=°
